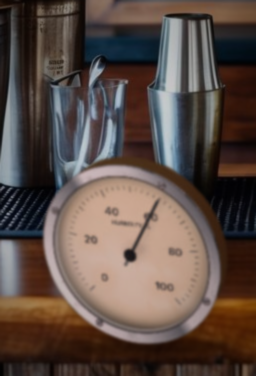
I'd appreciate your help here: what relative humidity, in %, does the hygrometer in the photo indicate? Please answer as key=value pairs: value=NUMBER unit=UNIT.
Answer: value=60 unit=%
